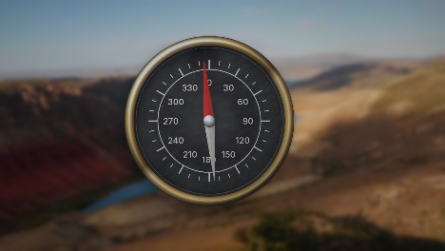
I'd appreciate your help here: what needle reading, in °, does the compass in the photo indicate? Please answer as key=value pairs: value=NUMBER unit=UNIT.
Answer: value=355 unit=°
